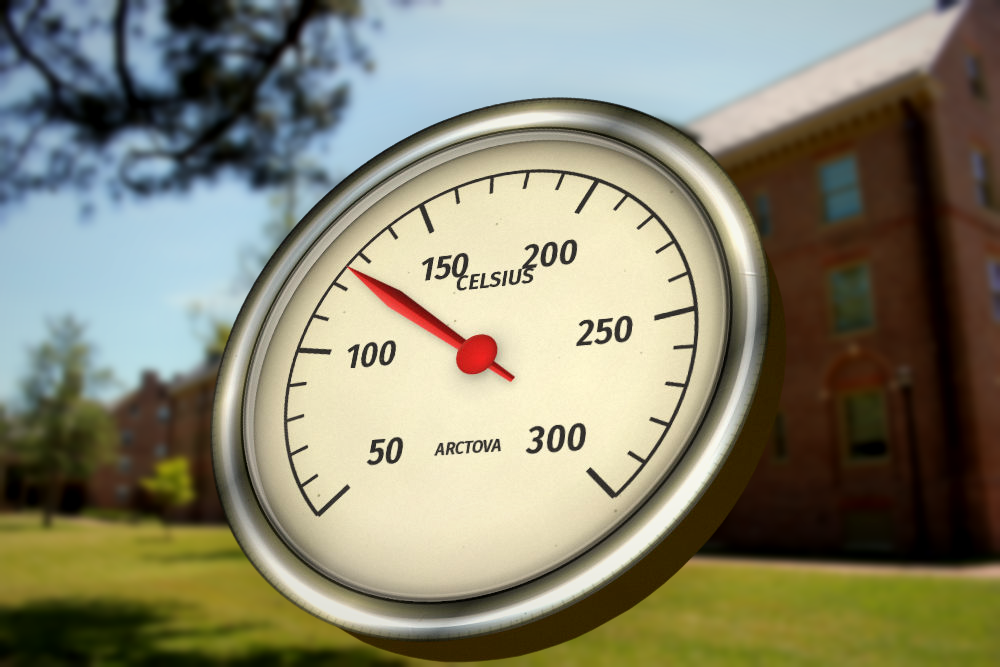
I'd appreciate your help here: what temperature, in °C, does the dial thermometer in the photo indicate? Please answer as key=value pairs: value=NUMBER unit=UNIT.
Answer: value=125 unit=°C
